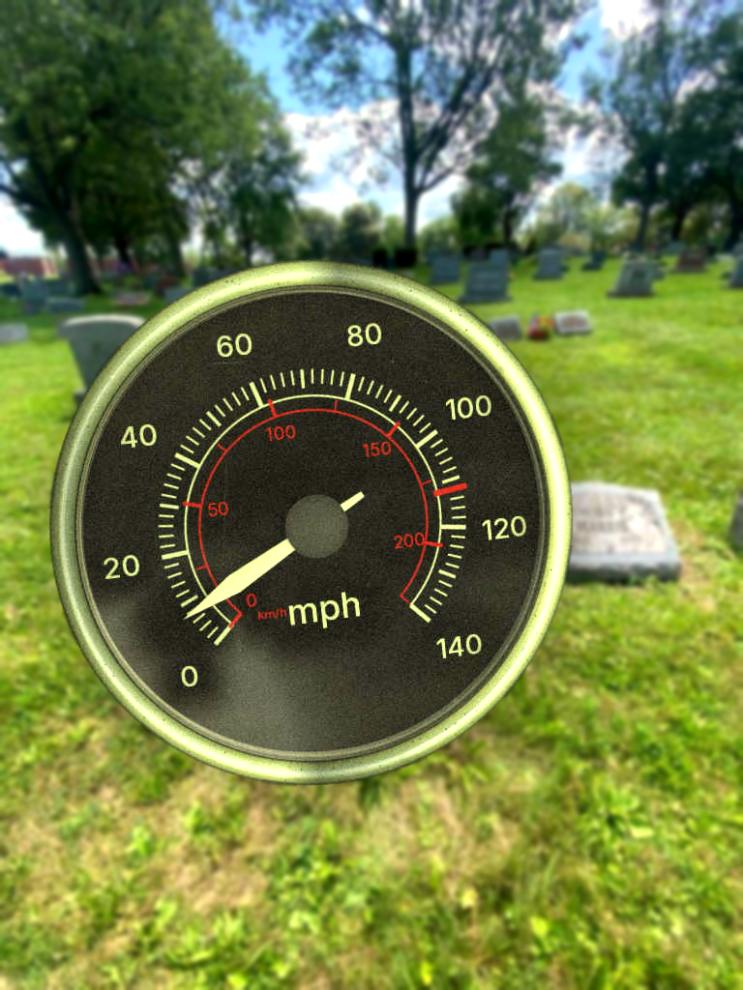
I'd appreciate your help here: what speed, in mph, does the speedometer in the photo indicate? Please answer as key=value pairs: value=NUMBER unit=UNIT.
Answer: value=8 unit=mph
